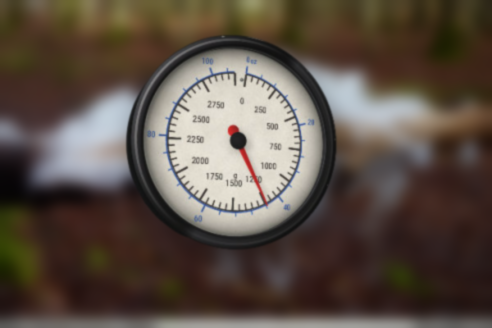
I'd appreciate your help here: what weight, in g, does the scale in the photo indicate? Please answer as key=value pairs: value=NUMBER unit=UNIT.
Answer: value=1250 unit=g
